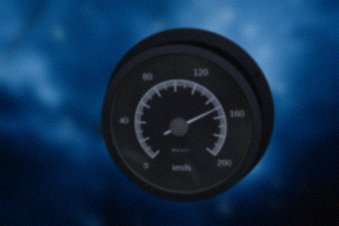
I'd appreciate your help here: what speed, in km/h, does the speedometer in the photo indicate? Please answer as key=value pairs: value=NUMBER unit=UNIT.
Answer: value=150 unit=km/h
